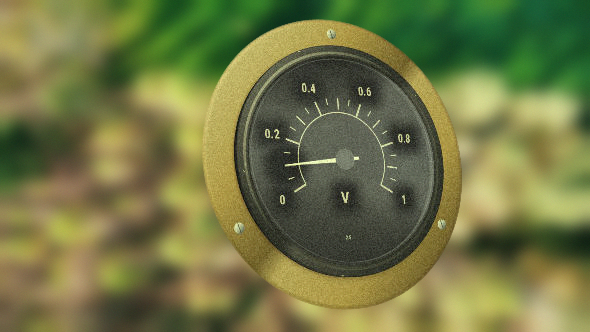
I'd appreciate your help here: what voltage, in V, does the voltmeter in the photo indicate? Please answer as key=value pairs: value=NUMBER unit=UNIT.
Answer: value=0.1 unit=V
